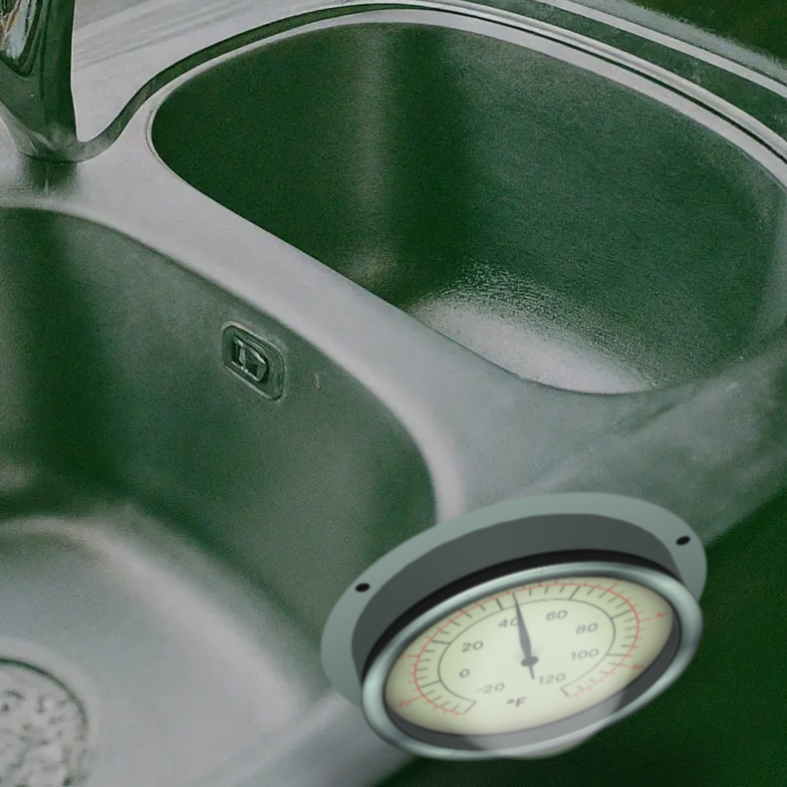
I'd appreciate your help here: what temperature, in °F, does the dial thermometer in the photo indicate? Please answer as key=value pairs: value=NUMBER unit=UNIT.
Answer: value=44 unit=°F
